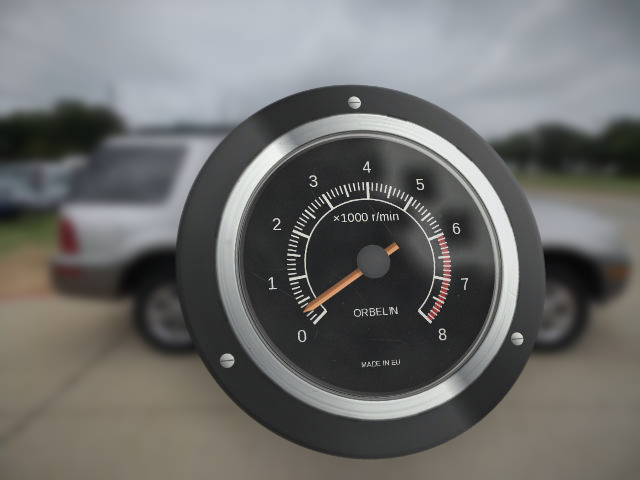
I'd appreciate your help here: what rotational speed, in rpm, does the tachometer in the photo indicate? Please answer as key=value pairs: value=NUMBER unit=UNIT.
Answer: value=300 unit=rpm
